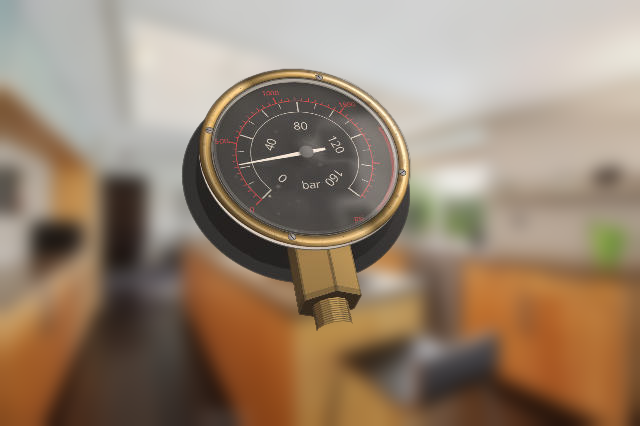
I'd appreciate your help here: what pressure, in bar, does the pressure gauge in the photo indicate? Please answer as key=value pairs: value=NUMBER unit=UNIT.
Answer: value=20 unit=bar
